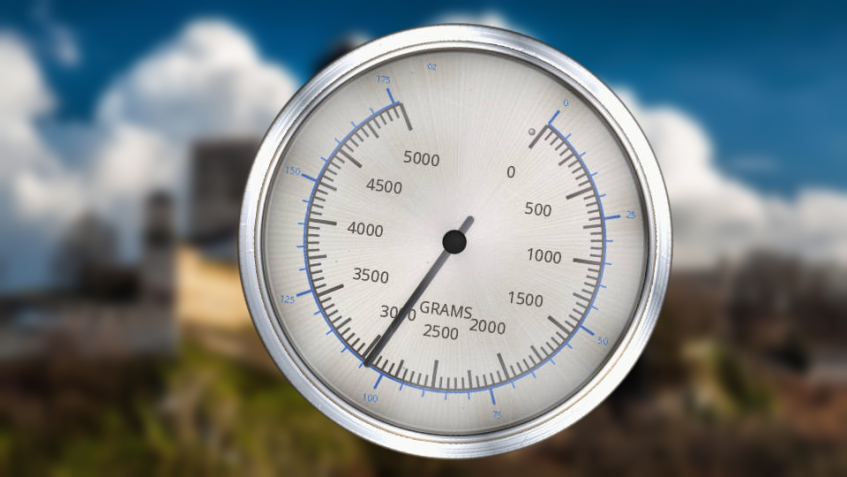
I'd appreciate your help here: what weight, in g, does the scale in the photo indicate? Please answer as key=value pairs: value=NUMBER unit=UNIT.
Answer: value=2950 unit=g
